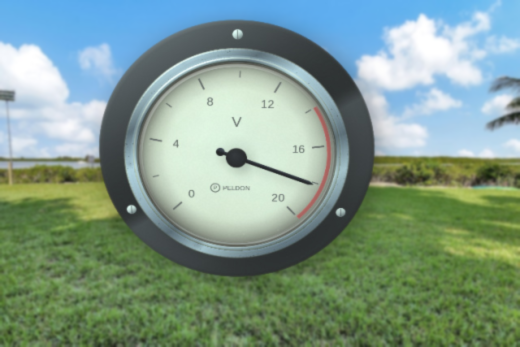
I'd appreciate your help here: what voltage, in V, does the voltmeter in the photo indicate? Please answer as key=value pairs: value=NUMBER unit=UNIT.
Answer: value=18 unit=V
